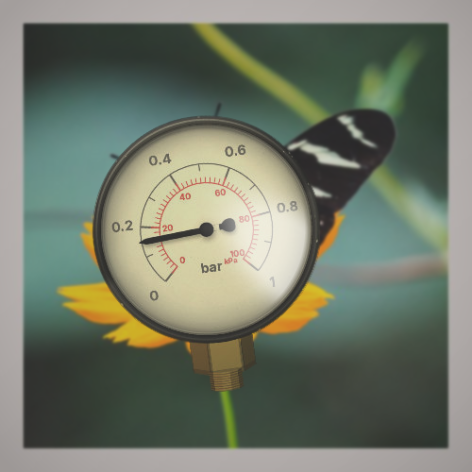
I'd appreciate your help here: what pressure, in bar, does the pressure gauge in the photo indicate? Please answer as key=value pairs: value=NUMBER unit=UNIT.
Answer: value=0.15 unit=bar
